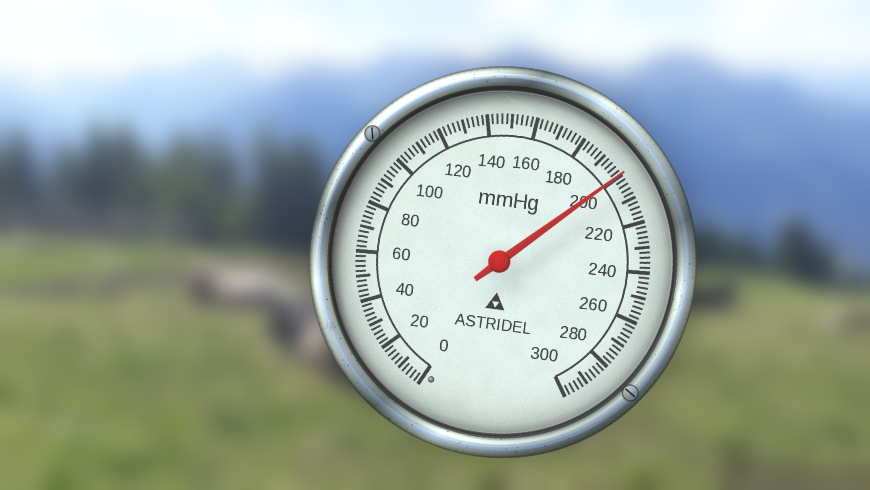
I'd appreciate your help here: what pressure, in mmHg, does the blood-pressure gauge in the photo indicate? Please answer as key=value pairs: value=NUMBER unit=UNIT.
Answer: value=200 unit=mmHg
